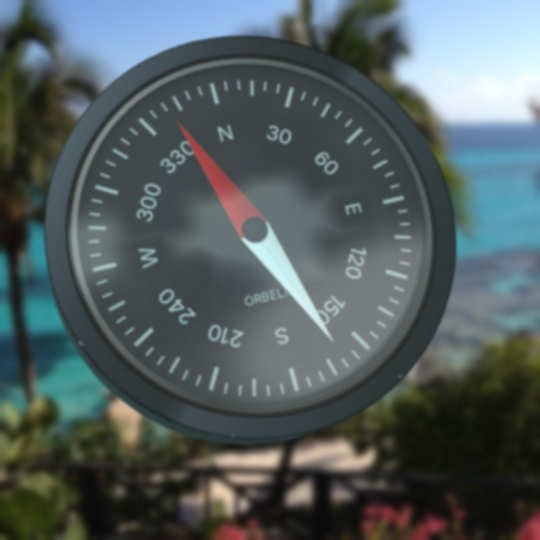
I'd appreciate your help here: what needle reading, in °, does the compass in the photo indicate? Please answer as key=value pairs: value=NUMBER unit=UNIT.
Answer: value=340 unit=°
